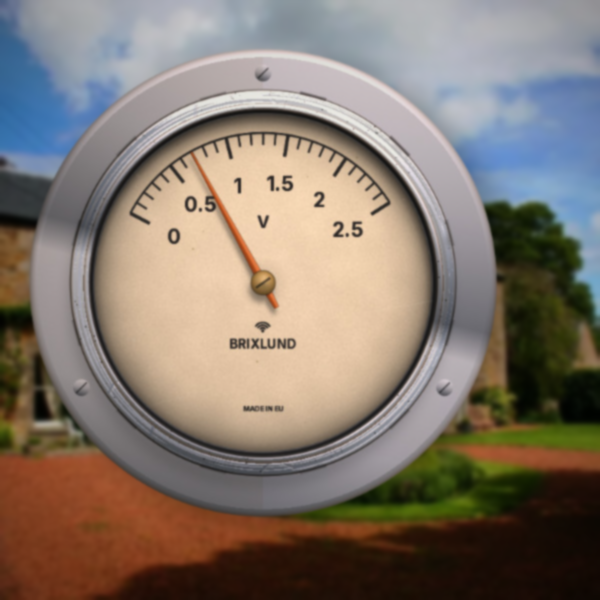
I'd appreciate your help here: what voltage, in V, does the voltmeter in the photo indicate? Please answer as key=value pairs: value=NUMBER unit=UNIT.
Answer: value=0.7 unit=V
